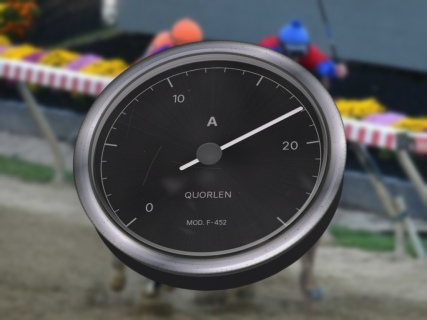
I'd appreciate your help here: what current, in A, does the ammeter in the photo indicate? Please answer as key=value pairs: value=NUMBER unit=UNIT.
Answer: value=18 unit=A
